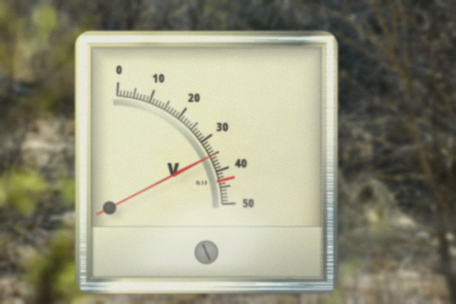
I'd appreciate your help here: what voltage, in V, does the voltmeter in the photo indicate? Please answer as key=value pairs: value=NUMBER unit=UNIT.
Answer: value=35 unit=V
